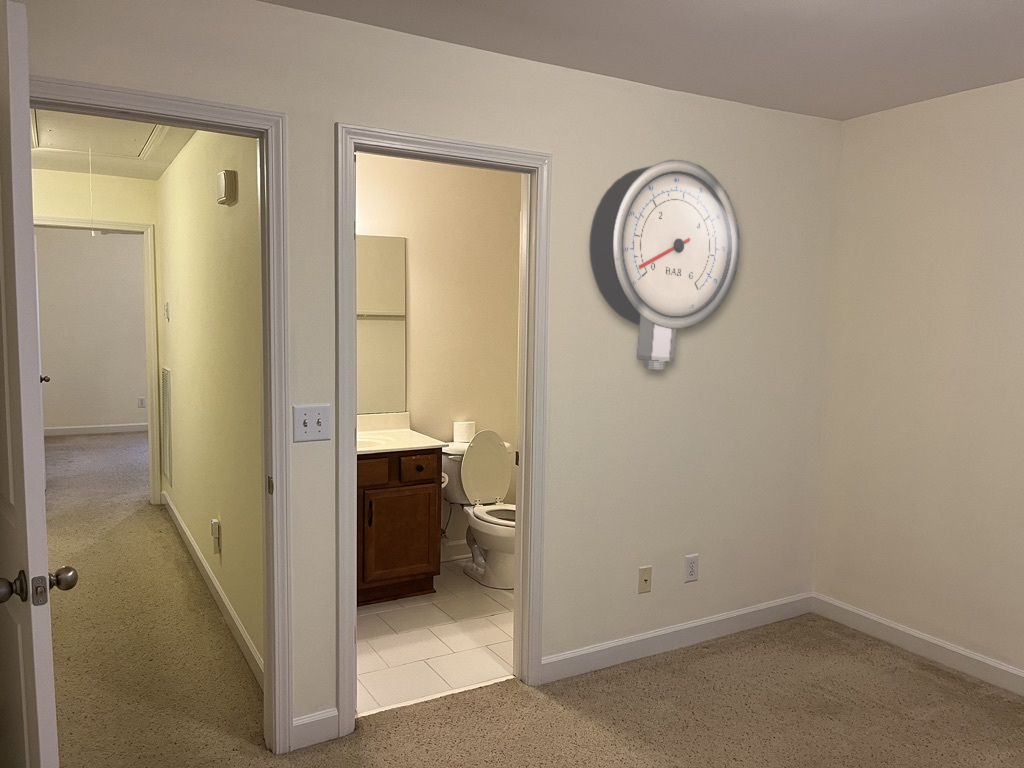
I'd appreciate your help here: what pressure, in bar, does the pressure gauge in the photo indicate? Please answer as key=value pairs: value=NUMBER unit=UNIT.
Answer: value=0.25 unit=bar
